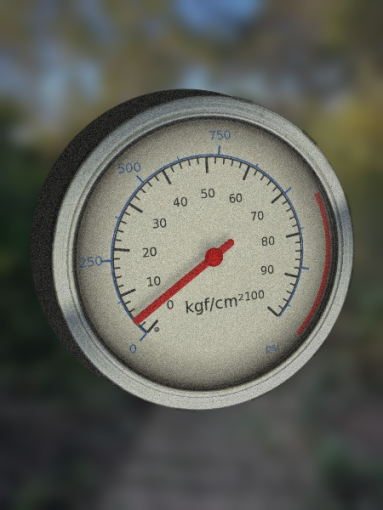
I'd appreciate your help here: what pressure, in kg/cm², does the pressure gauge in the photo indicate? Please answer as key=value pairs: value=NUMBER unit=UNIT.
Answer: value=4 unit=kg/cm²
